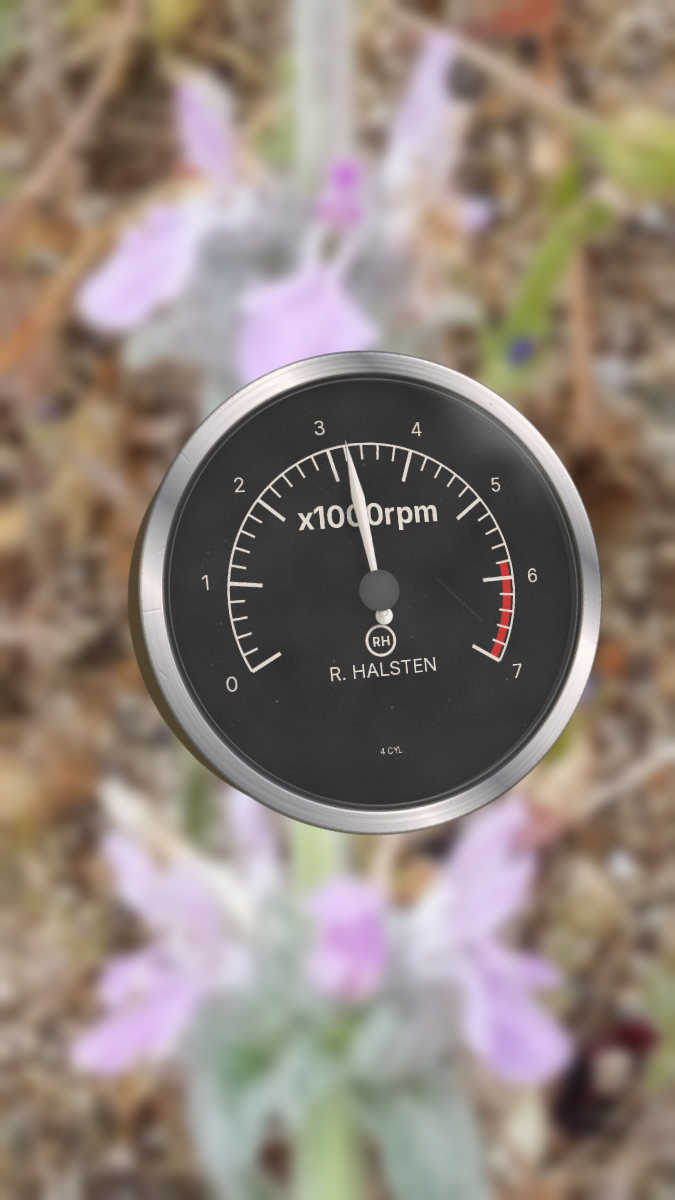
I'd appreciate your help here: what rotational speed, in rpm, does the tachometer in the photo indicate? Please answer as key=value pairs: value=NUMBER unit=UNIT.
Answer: value=3200 unit=rpm
